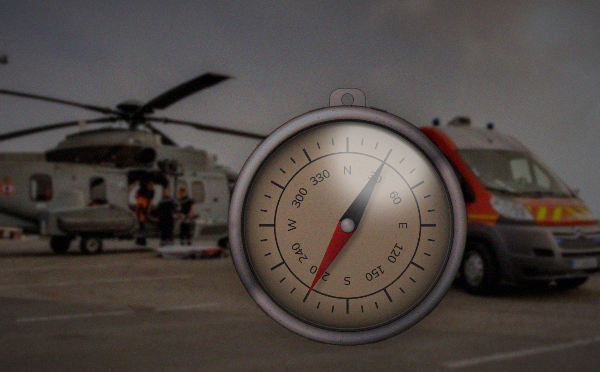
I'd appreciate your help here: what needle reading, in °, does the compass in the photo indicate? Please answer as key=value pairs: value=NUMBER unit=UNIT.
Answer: value=210 unit=°
